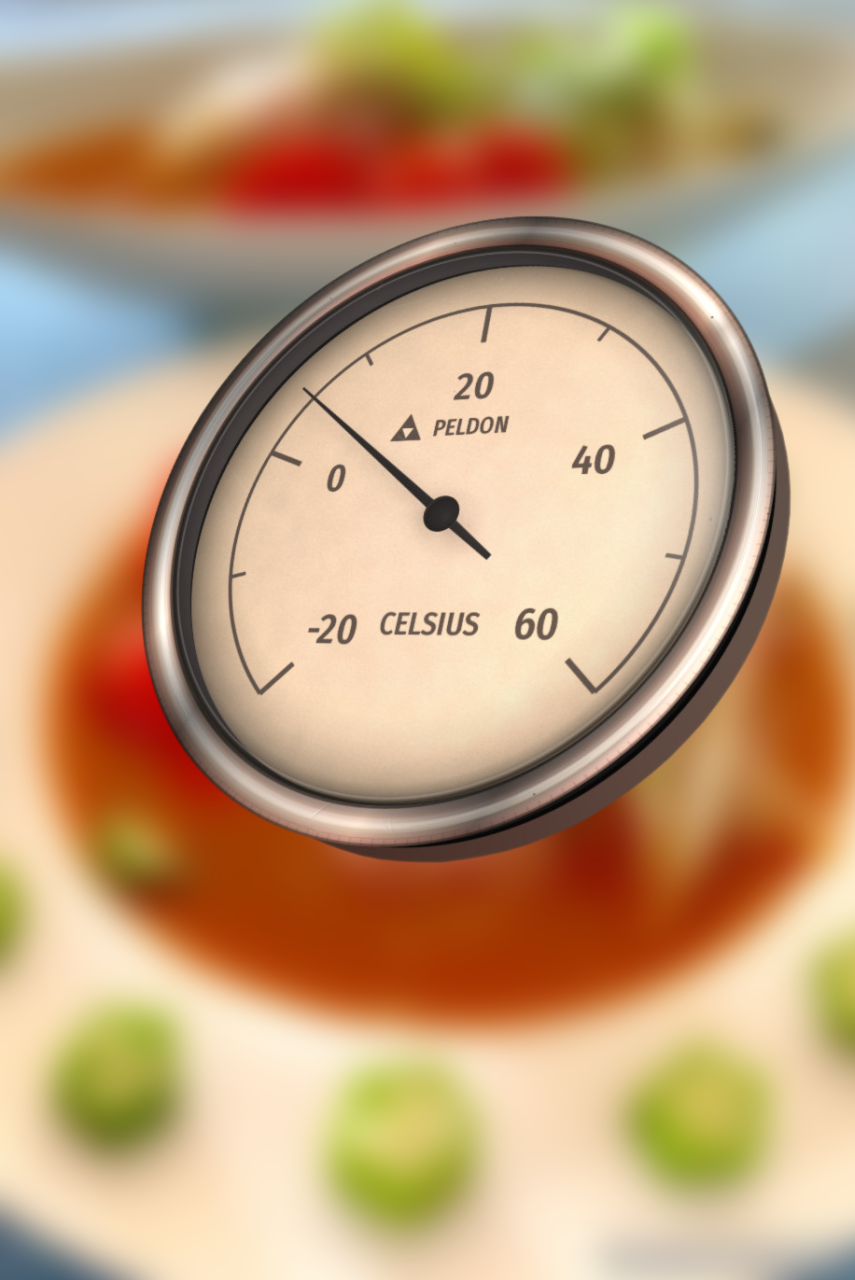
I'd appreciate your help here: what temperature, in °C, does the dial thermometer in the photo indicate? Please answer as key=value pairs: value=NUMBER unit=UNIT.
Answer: value=5 unit=°C
